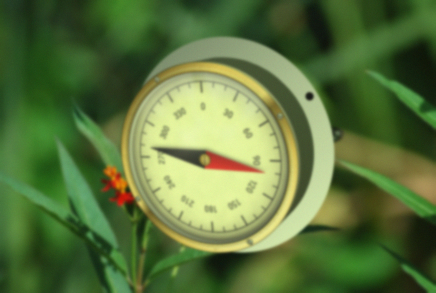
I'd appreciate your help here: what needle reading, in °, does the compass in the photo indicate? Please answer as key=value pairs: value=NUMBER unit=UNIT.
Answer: value=100 unit=°
